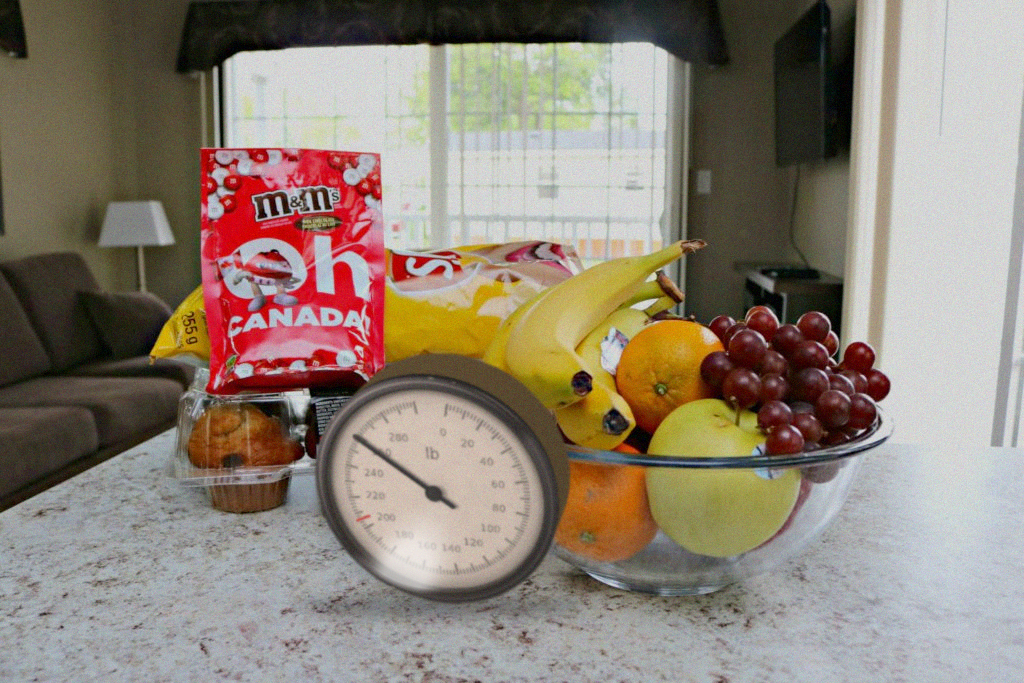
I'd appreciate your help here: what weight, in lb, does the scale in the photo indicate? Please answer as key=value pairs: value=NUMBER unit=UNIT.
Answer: value=260 unit=lb
